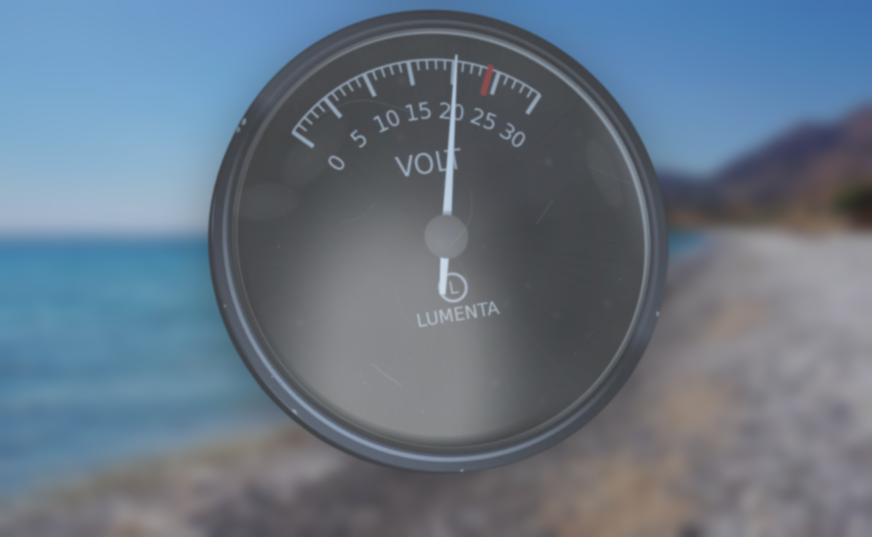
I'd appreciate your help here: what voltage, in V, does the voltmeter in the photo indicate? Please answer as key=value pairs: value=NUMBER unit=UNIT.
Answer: value=20 unit=V
